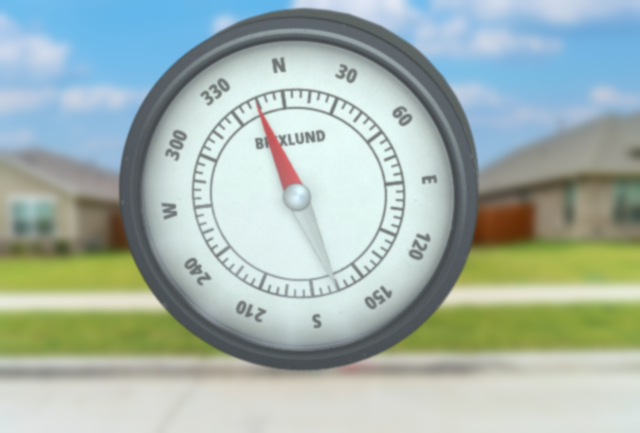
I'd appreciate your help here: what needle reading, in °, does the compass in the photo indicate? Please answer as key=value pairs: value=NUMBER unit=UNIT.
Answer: value=345 unit=°
